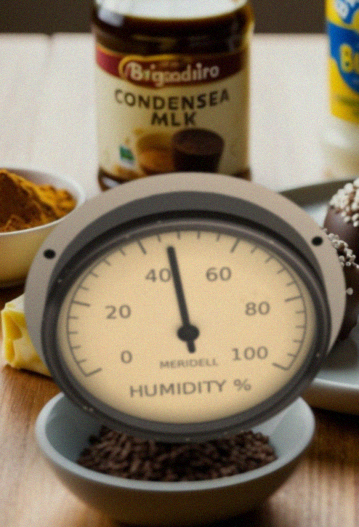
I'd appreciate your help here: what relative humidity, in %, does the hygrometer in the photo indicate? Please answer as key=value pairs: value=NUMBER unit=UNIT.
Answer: value=46 unit=%
